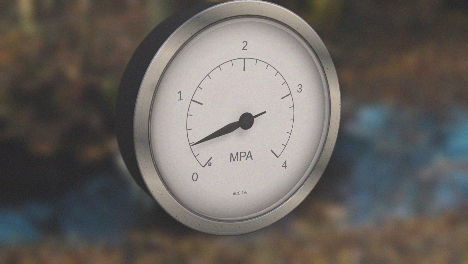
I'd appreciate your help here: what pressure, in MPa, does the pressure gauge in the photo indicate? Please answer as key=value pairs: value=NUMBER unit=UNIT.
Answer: value=0.4 unit=MPa
